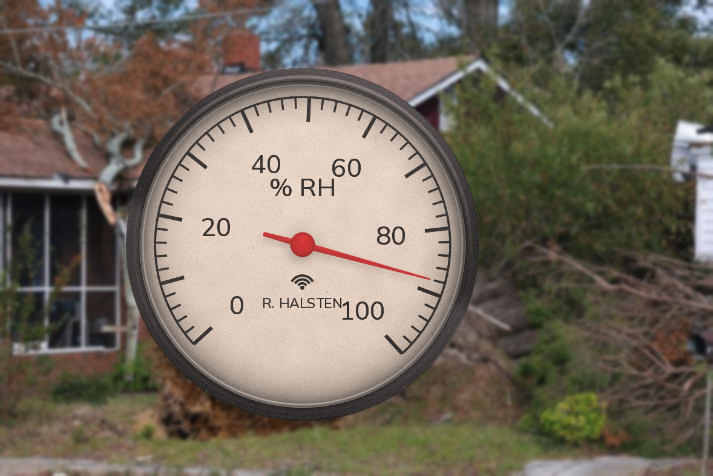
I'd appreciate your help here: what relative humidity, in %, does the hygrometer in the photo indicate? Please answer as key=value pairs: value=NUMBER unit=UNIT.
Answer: value=88 unit=%
